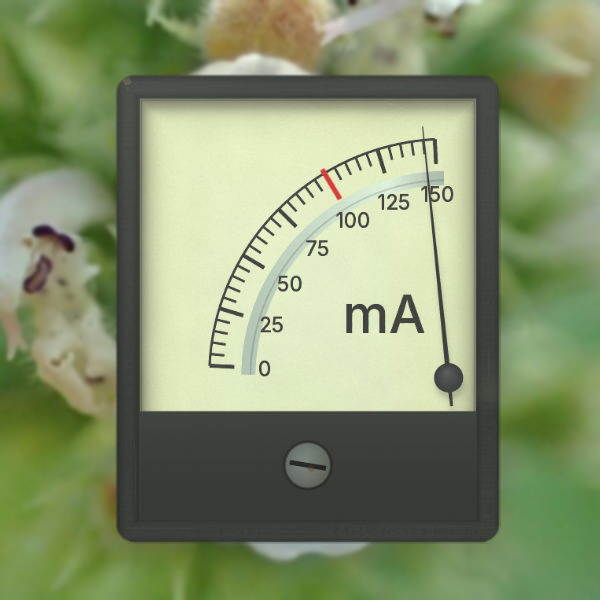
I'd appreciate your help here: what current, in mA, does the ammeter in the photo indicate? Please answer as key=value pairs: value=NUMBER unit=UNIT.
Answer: value=145 unit=mA
